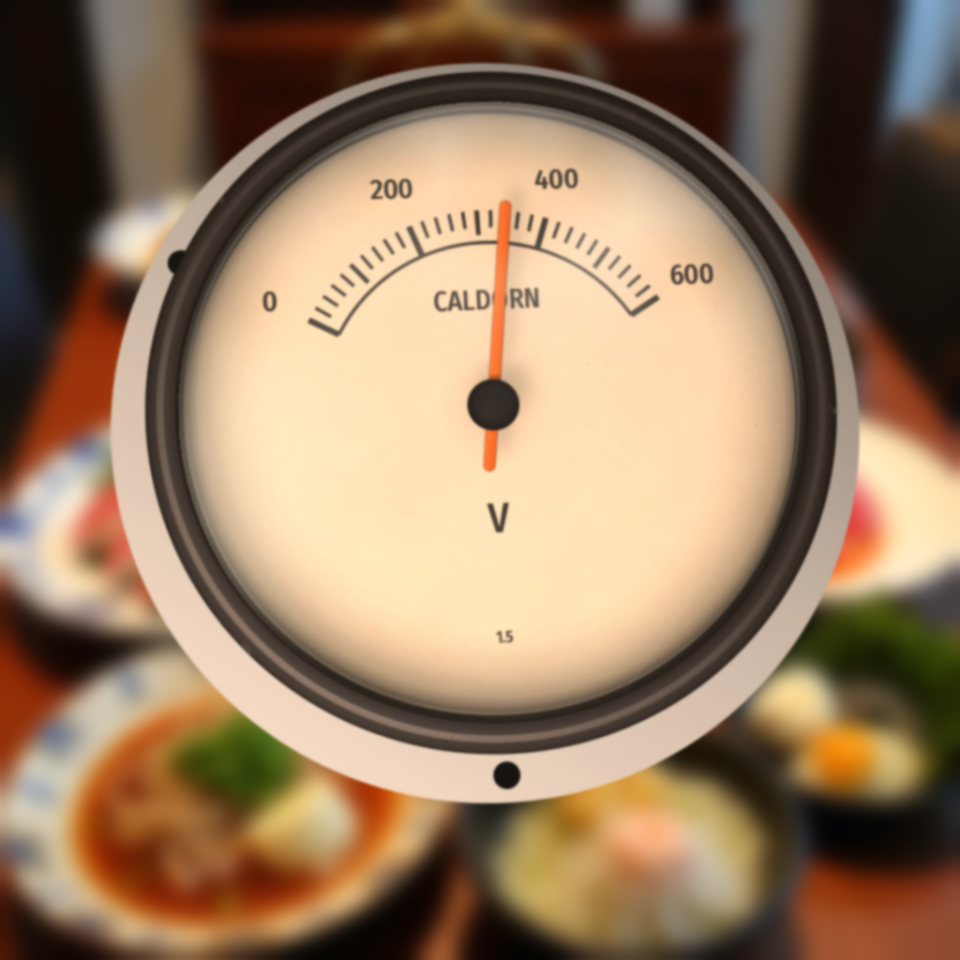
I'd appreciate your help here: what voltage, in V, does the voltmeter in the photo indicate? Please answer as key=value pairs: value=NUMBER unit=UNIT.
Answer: value=340 unit=V
